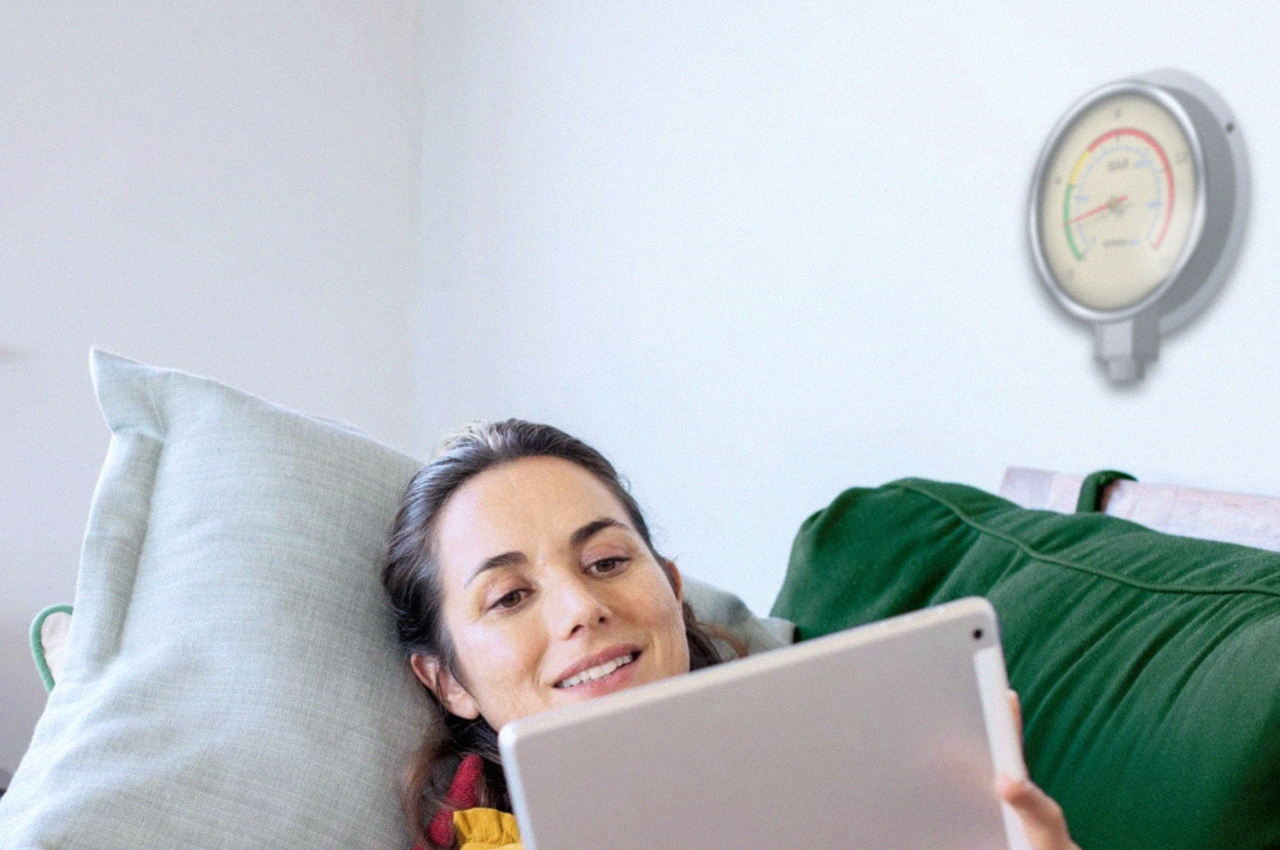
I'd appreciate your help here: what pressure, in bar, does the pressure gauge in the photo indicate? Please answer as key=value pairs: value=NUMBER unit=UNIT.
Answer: value=2 unit=bar
